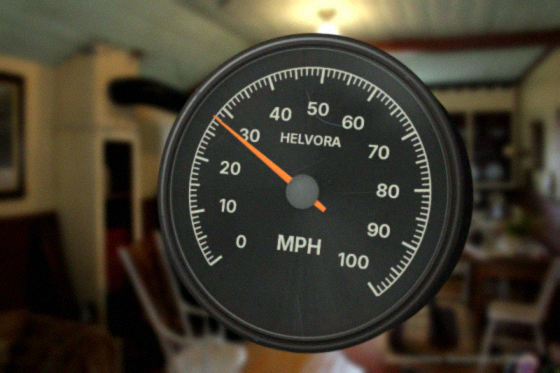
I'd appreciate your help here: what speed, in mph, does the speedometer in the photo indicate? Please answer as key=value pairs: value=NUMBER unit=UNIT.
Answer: value=28 unit=mph
